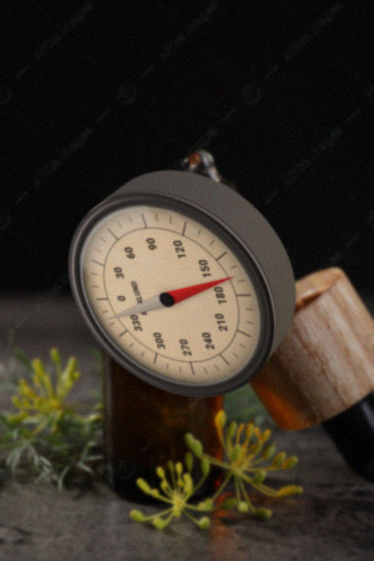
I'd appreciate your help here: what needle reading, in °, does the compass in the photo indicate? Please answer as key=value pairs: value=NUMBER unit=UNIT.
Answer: value=165 unit=°
